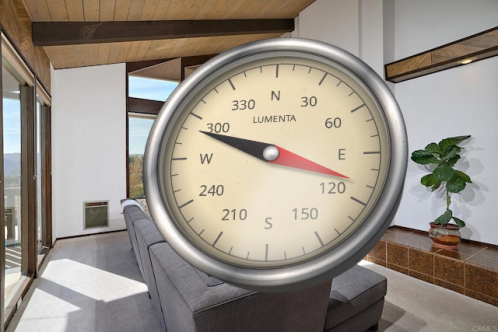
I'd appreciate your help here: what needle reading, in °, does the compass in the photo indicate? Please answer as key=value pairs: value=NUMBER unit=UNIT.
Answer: value=110 unit=°
